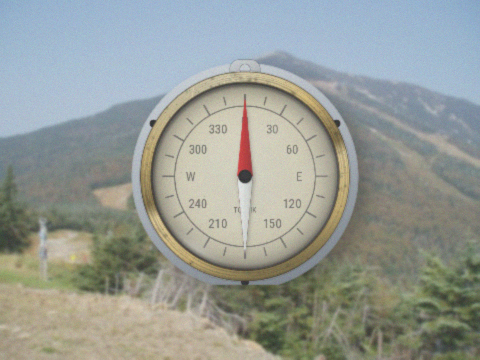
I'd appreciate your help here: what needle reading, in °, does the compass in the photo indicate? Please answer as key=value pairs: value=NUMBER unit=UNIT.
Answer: value=0 unit=°
